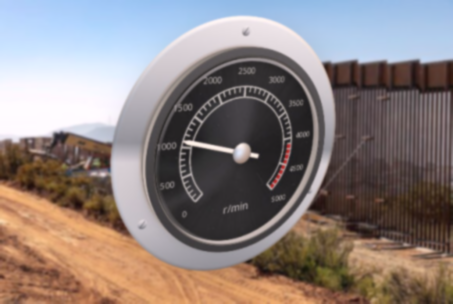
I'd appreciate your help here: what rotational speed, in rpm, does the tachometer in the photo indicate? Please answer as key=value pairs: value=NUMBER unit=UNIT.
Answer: value=1100 unit=rpm
